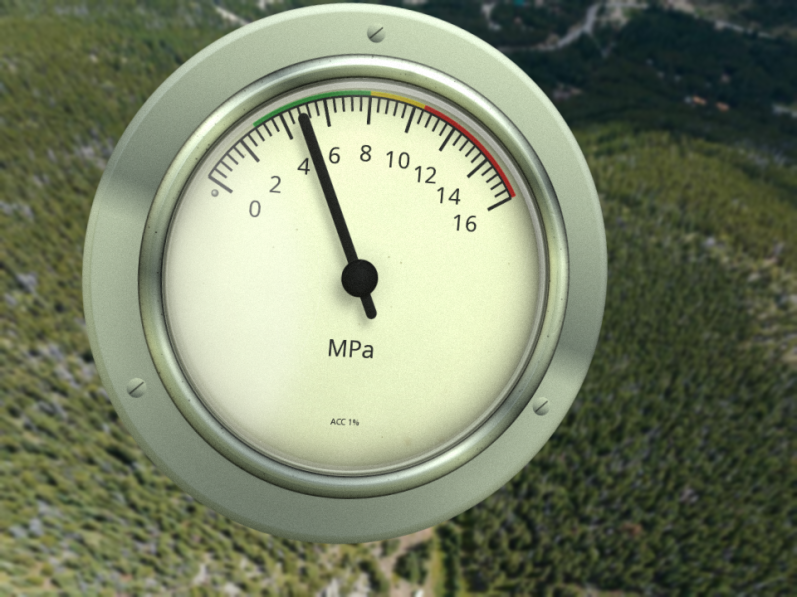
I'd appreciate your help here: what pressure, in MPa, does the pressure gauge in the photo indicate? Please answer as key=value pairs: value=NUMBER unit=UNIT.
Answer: value=4.8 unit=MPa
